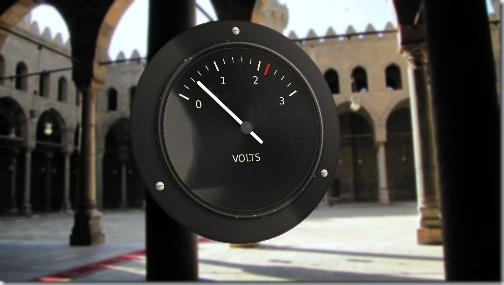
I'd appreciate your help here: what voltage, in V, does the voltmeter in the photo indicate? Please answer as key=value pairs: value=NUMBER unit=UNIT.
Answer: value=0.4 unit=V
